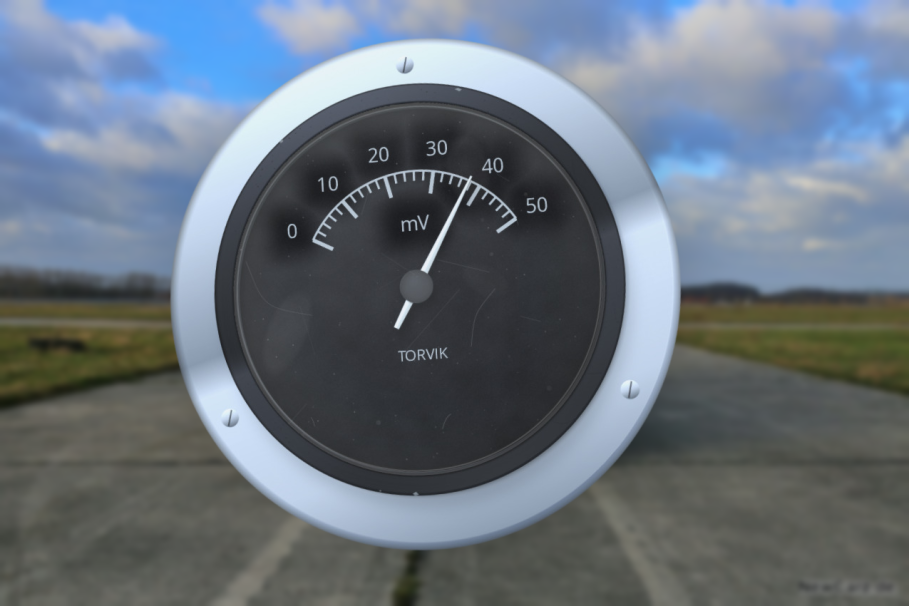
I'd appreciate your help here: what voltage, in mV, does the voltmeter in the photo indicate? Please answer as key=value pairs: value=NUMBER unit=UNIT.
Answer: value=38 unit=mV
